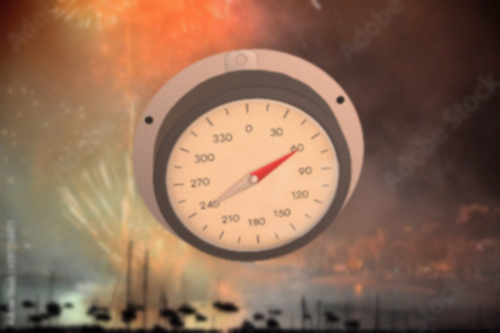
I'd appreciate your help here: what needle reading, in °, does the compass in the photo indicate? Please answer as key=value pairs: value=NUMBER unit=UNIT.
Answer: value=60 unit=°
